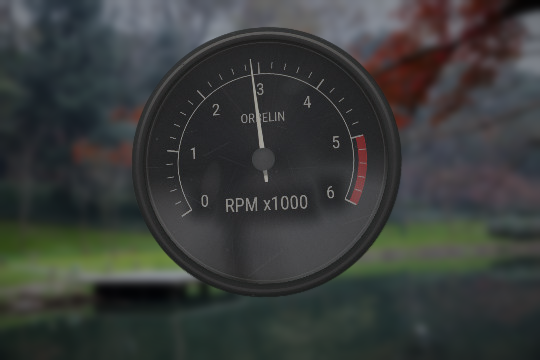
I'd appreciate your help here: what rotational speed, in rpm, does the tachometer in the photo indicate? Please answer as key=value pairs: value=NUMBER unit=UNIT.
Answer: value=2900 unit=rpm
